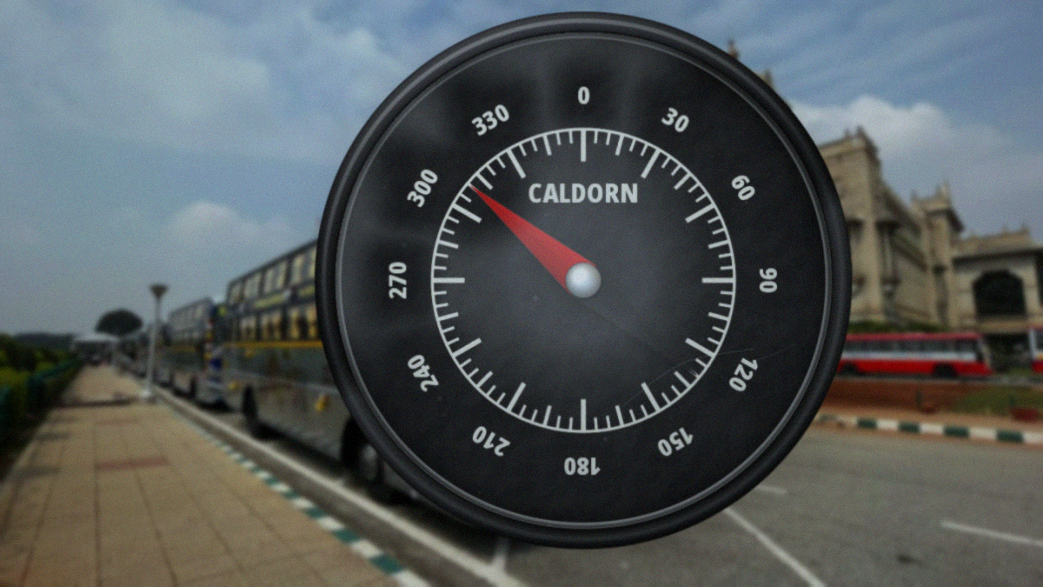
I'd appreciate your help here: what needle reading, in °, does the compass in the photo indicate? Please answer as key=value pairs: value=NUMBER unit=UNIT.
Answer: value=310 unit=°
